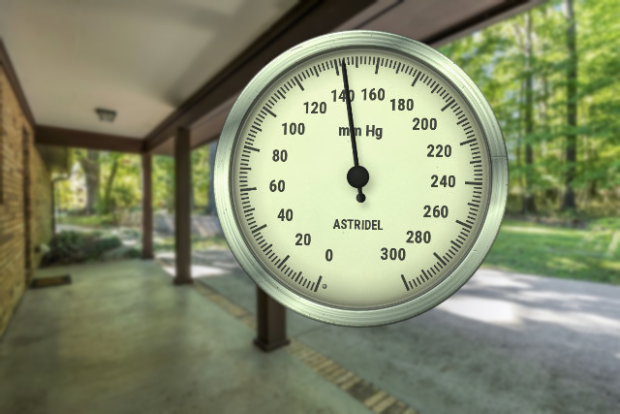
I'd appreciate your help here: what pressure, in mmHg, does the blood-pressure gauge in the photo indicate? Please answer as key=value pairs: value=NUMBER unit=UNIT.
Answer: value=144 unit=mmHg
